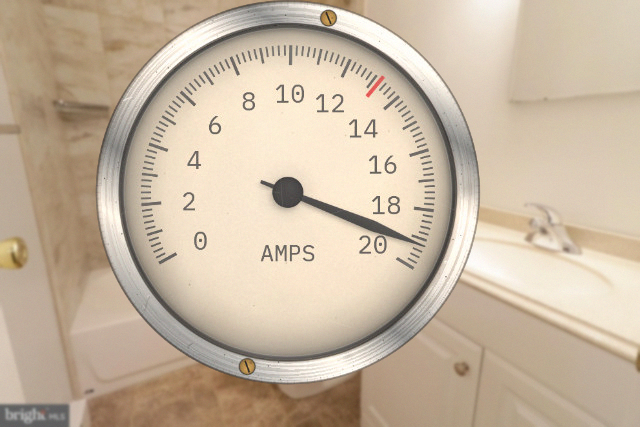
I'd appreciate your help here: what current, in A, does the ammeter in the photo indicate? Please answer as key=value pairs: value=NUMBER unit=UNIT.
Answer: value=19.2 unit=A
